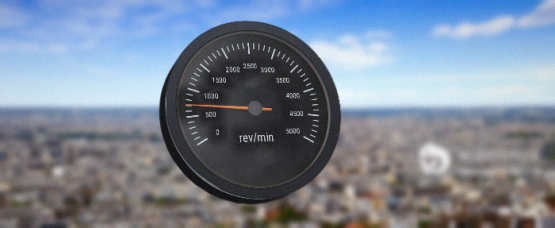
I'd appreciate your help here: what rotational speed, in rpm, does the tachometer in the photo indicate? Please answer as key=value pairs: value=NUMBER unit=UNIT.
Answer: value=700 unit=rpm
